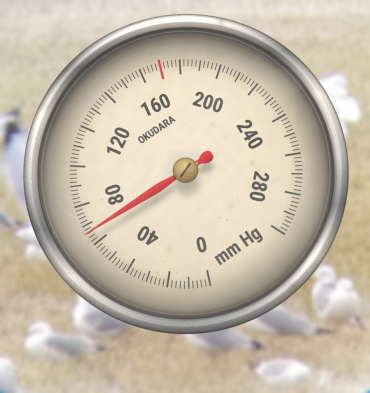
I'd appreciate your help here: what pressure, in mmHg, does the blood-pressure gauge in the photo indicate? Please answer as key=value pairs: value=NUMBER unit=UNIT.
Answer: value=66 unit=mmHg
